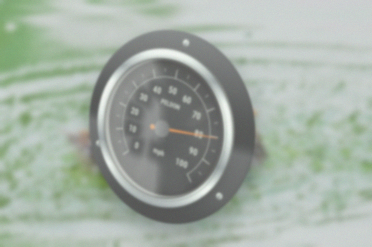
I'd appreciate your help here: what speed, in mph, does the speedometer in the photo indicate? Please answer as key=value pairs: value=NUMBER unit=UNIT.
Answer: value=80 unit=mph
